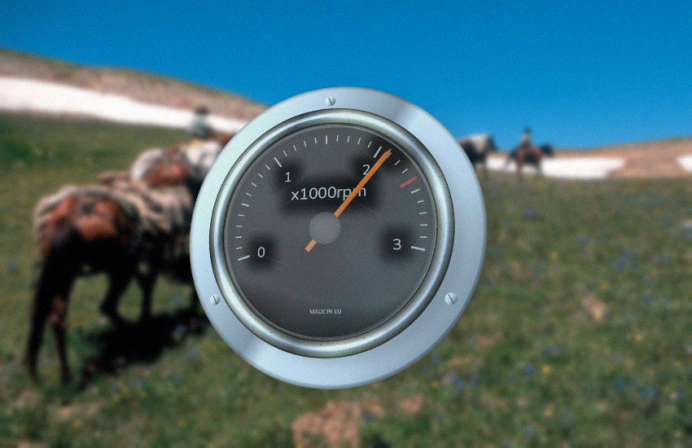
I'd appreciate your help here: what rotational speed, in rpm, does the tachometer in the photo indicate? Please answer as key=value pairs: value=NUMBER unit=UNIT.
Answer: value=2100 unit=rpm
